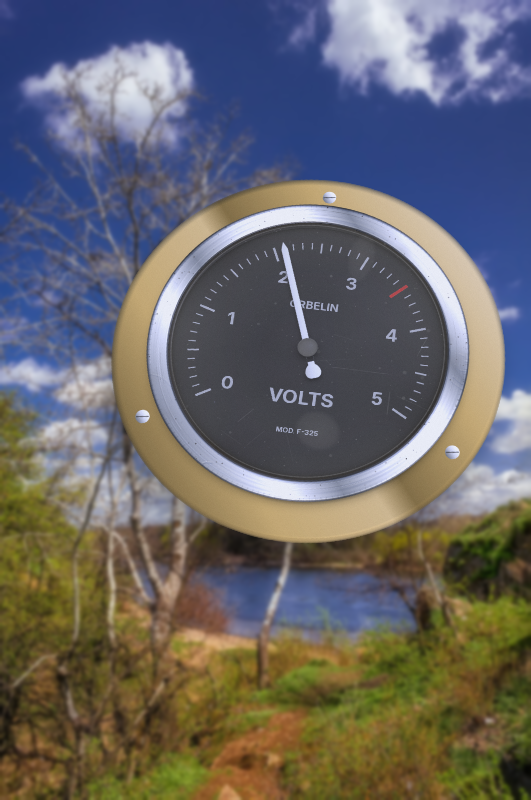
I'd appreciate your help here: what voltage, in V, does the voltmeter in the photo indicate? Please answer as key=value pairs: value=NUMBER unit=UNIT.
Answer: value=2.1 unit=V
